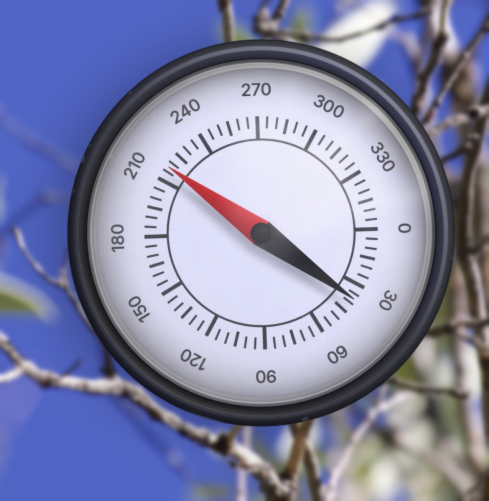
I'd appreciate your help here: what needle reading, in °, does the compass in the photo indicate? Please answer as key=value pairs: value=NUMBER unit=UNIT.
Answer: value=217.5 unit=°
